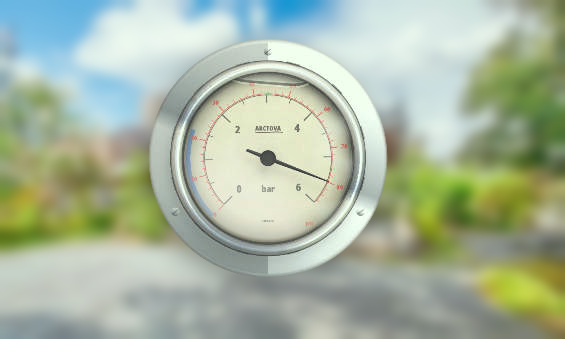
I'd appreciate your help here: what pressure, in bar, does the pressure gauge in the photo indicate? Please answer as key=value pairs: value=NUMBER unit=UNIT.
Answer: value=5.5 unit=bar
